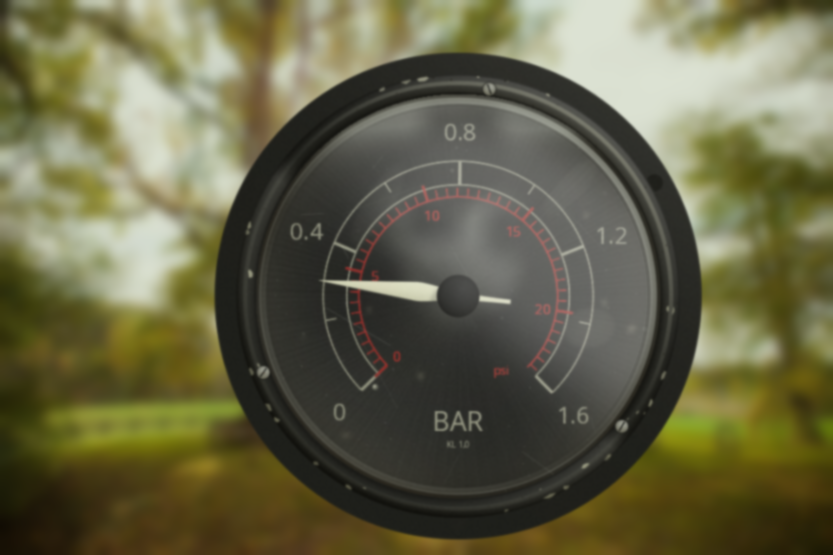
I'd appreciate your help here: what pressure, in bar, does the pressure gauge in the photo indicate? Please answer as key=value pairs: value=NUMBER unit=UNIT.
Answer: value=0.3 unit=bar
